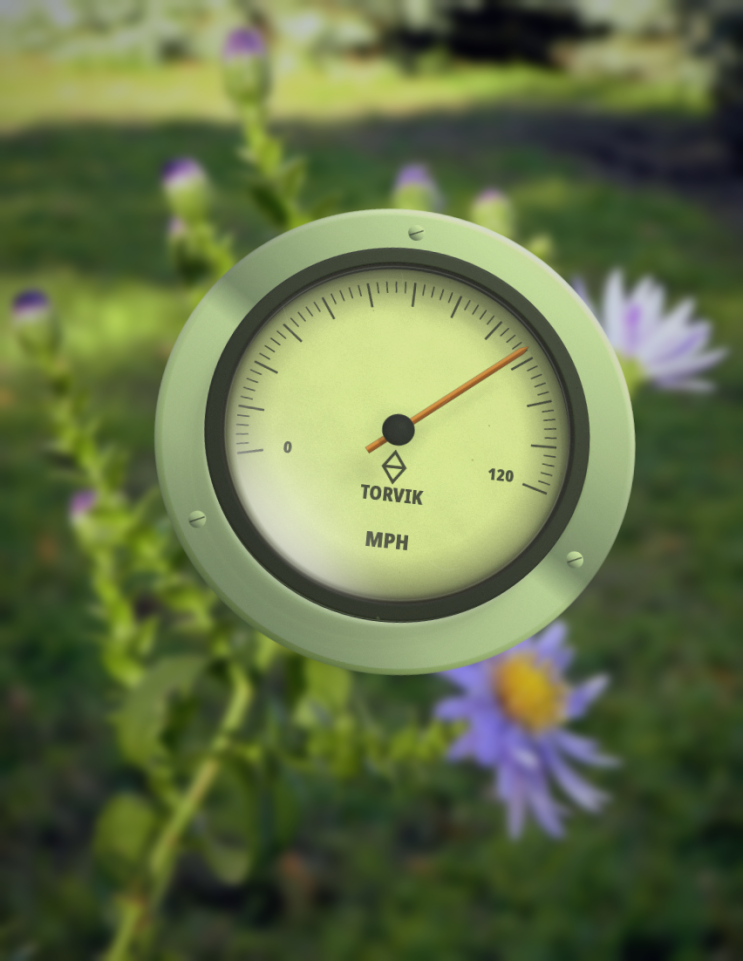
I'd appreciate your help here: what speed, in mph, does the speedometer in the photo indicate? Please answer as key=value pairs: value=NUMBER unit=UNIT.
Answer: value=88 unit=mph
